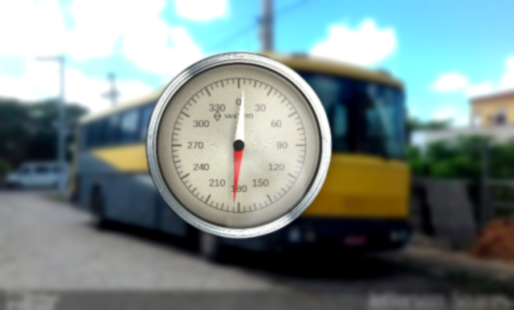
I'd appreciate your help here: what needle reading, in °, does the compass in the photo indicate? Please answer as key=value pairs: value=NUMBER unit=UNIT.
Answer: value=185 unit=°
